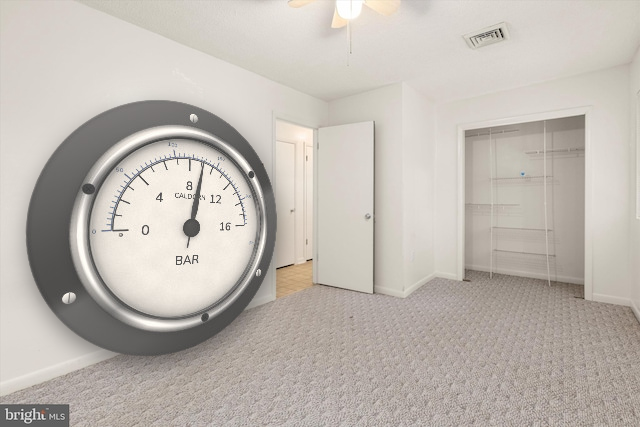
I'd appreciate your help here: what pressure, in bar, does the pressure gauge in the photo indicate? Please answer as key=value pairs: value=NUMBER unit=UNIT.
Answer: value=9 unit=bar
